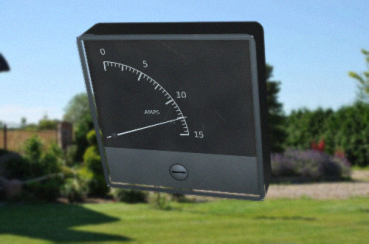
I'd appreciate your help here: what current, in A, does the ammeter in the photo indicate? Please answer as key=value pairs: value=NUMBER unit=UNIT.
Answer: value=12.5 unit=A
